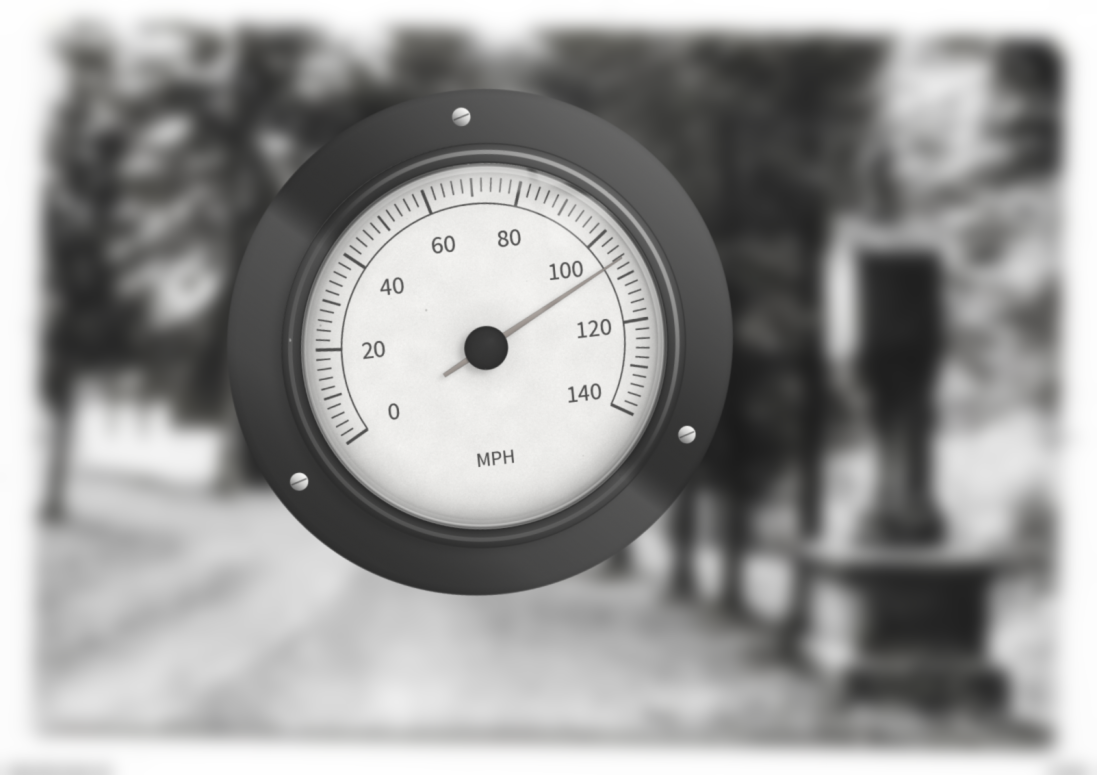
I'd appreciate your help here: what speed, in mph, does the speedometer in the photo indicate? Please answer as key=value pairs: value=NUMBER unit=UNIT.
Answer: value=106 unit=mph
